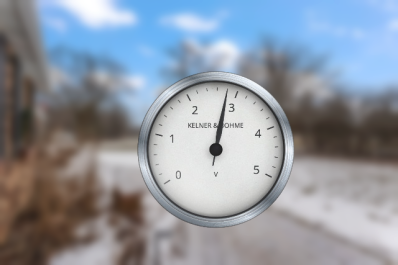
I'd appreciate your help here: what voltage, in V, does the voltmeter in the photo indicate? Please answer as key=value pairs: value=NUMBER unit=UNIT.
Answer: value=2.8 unit=V
